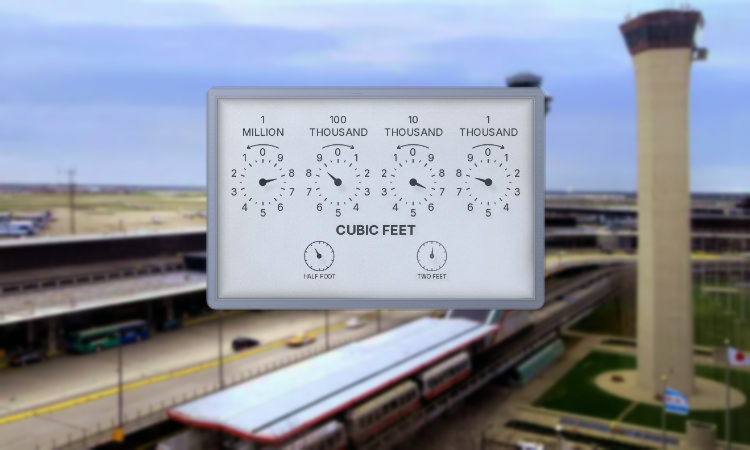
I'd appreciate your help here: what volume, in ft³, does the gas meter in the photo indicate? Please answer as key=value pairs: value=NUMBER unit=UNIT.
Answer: value=786800 unit=ft³
